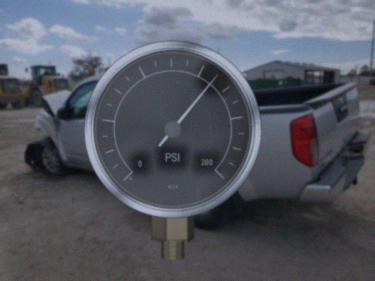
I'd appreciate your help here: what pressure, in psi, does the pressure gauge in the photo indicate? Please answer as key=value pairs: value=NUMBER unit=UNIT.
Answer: value=130 unit=psi
